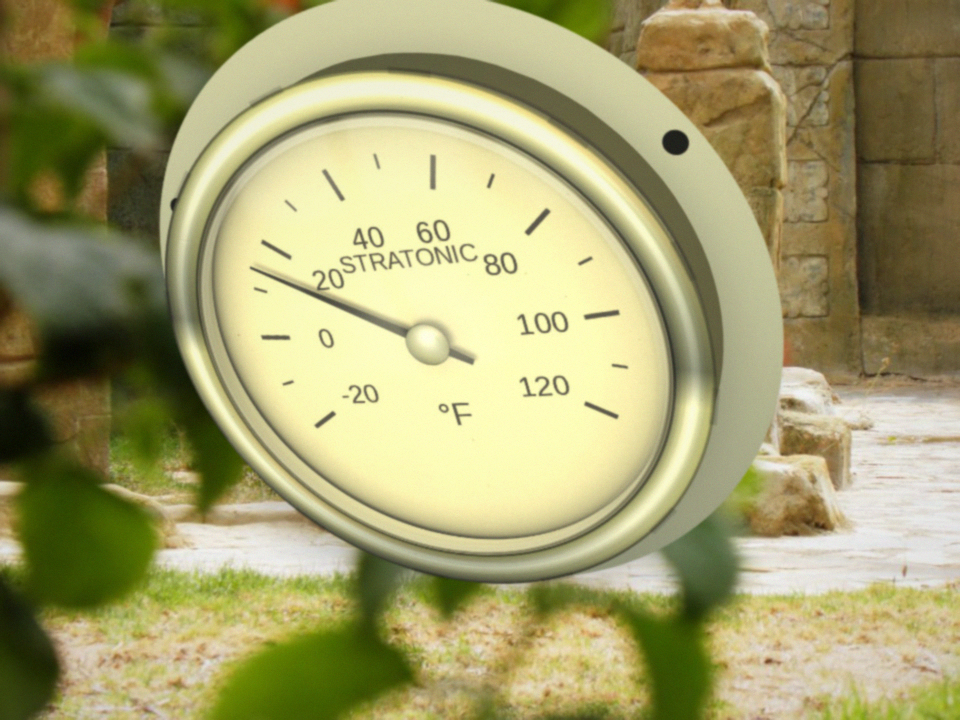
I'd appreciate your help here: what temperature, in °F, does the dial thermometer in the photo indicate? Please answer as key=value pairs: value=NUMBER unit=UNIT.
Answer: value=15 unit=°F
